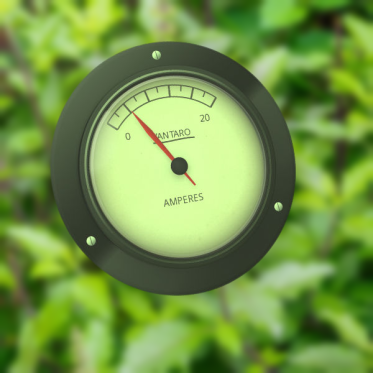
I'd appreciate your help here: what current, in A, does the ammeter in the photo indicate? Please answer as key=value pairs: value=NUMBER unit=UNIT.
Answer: value=4 unit=A
